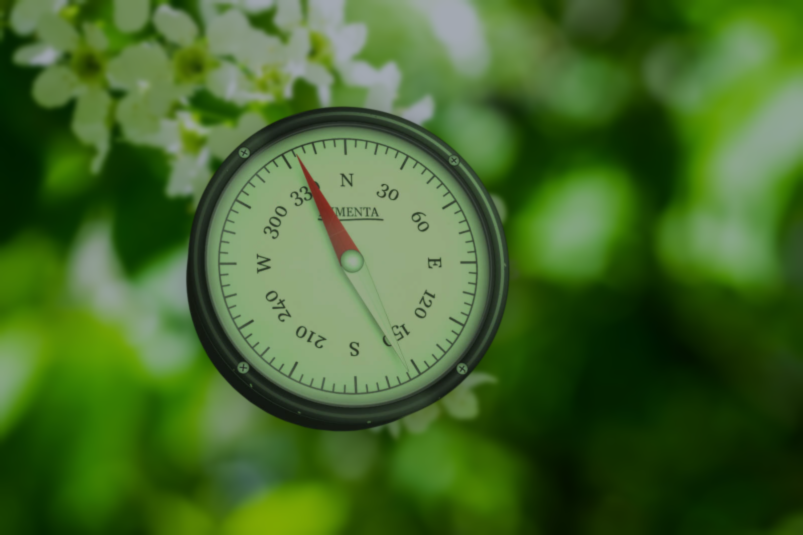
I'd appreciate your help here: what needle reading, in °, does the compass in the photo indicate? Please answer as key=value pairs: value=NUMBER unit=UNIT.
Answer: value=335 unit=°
